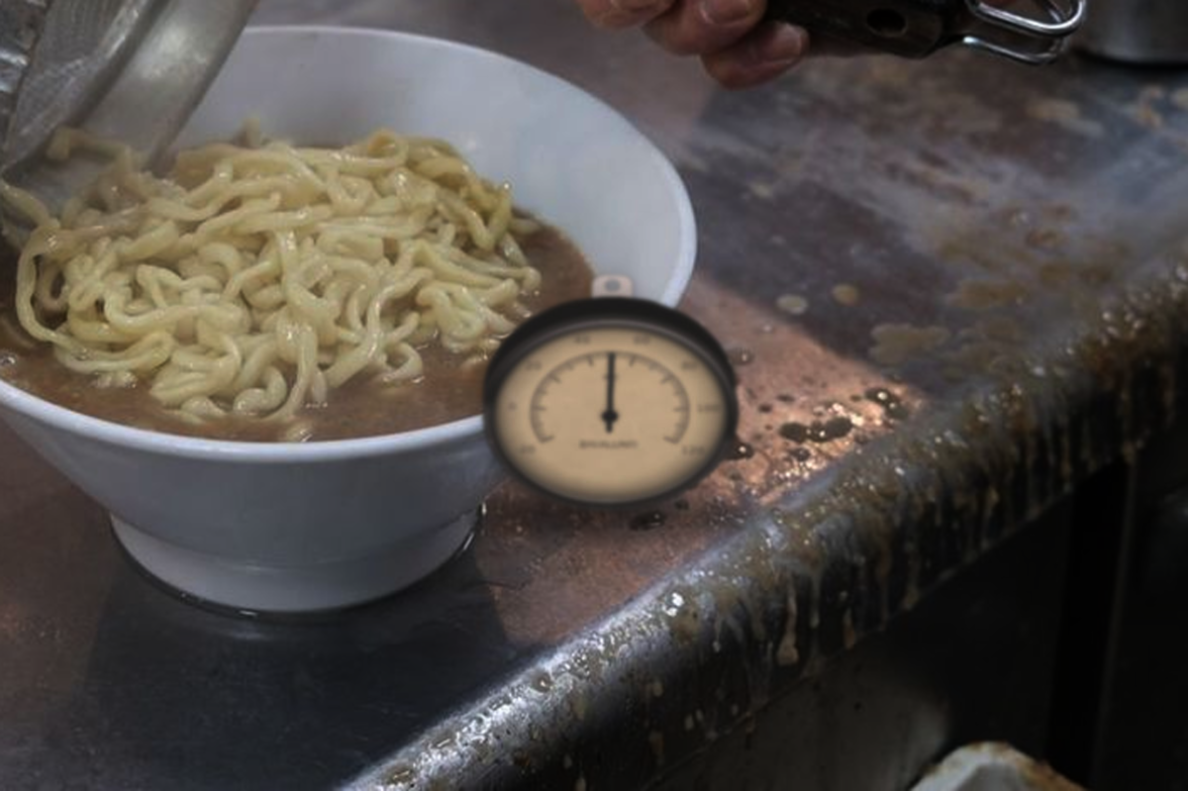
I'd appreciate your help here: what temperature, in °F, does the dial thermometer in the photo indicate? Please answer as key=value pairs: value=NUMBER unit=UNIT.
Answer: value=50 unit=°F
